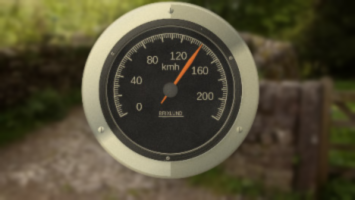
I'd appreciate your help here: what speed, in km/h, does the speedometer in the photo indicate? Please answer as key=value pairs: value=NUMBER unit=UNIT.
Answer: value=140 unit=km/h
